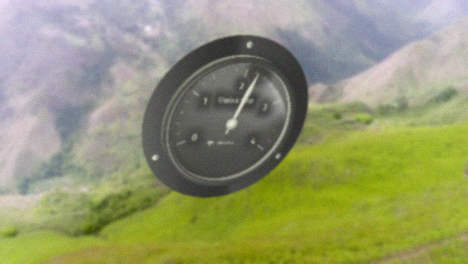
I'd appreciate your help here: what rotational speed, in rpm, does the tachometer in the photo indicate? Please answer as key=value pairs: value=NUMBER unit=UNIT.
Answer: value=2200 unit=rpm
